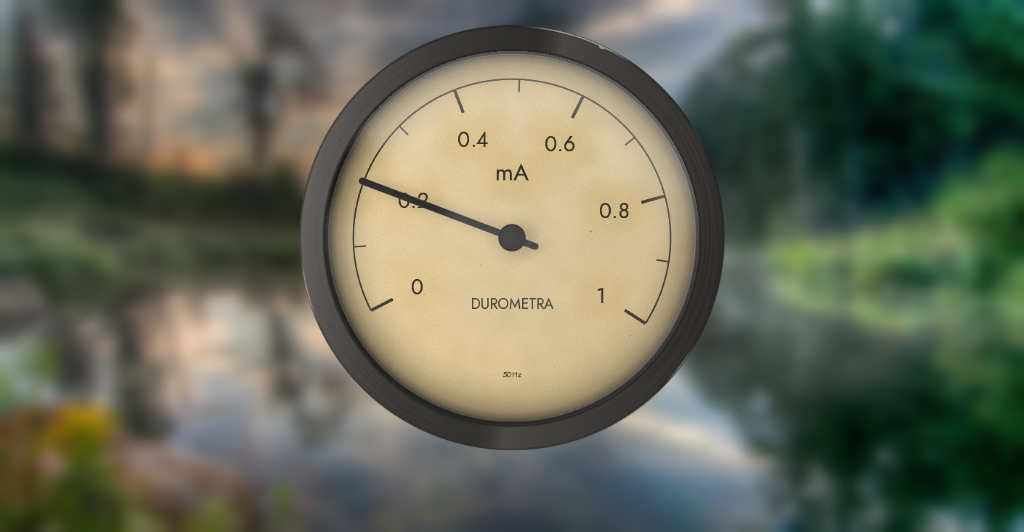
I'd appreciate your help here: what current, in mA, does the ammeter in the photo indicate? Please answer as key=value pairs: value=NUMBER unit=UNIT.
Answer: value=0.2 unit=mA
